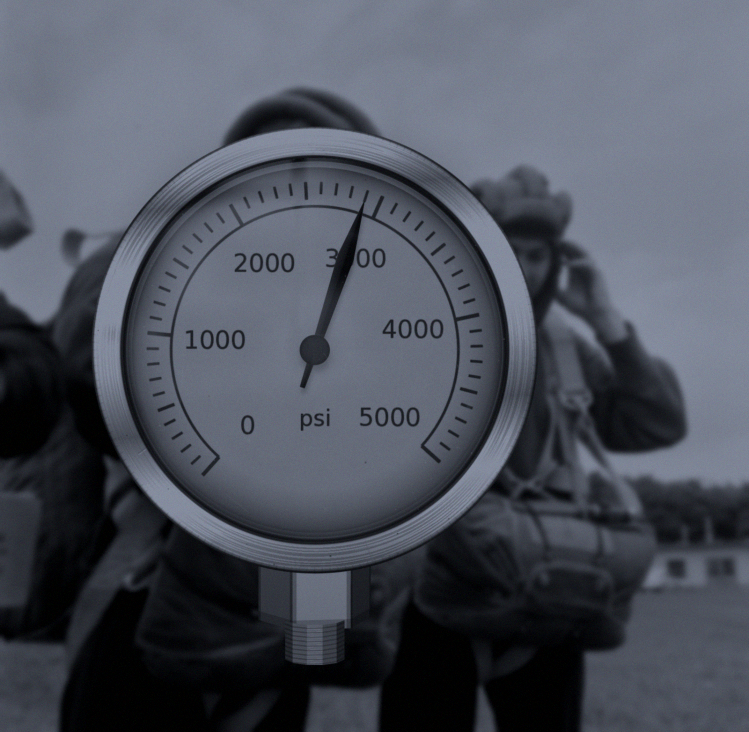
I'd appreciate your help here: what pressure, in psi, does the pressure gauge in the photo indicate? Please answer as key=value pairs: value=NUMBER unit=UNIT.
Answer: value=2900 unit=psi
